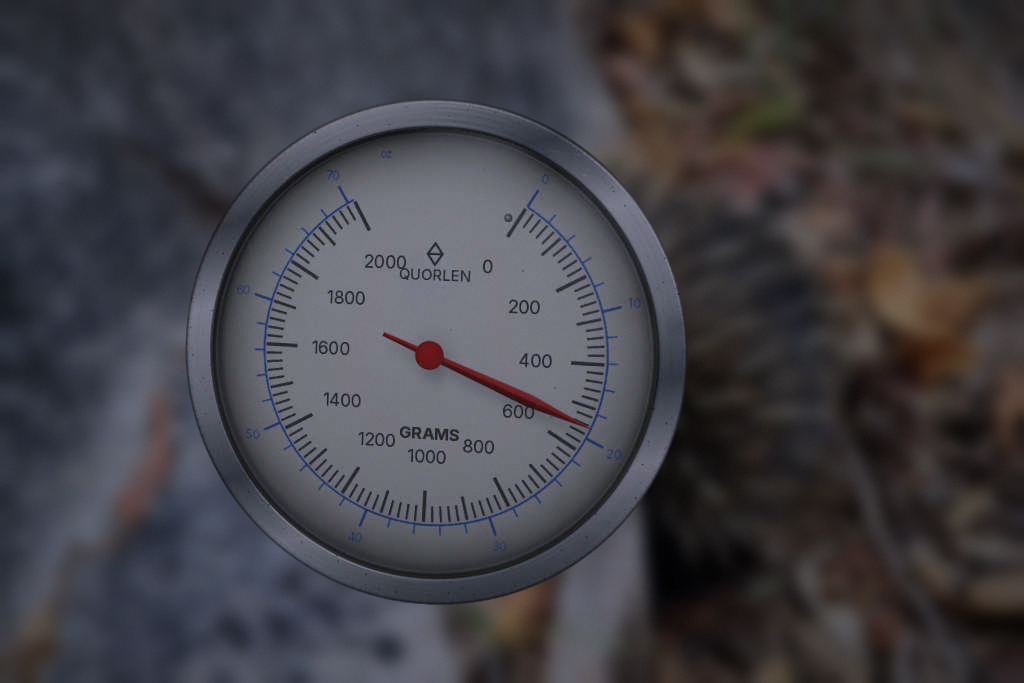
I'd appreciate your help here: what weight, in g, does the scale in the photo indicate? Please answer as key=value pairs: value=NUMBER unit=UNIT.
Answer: value=540 unit=g
